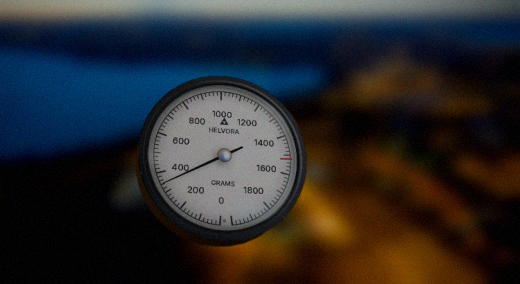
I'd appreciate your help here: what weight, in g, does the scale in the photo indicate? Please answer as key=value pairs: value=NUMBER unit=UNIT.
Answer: value=340 unit=g
